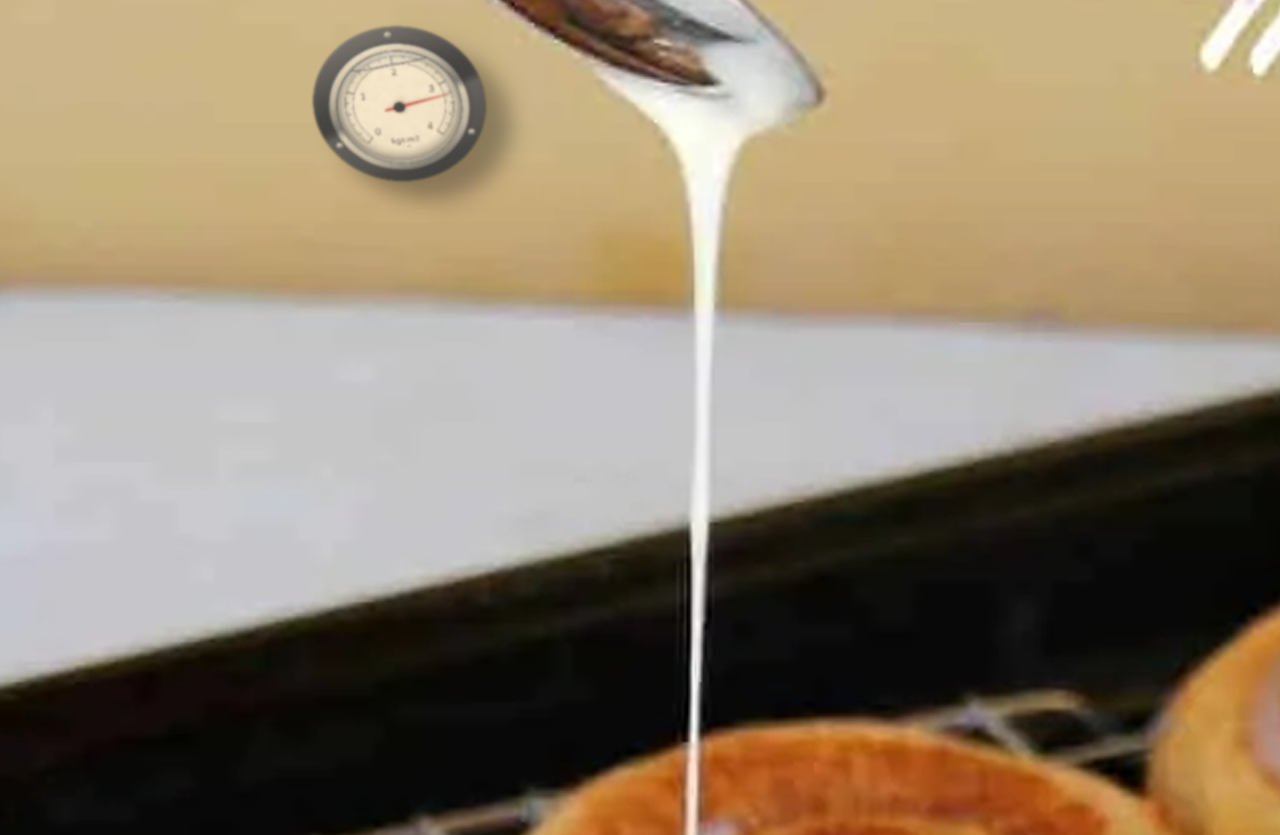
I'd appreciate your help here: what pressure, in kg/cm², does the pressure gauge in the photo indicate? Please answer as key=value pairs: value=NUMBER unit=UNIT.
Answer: value=3.2 unit=kg/cm²
